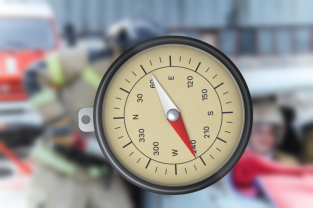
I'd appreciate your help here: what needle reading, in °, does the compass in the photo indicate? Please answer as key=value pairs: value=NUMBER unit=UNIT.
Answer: value=245 unit=°
